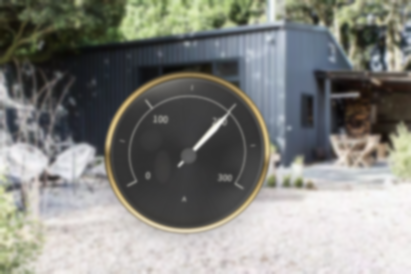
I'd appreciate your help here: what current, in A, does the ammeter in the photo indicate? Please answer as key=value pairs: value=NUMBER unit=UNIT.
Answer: value=200 unit=A
